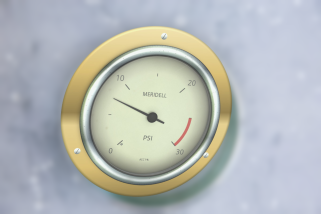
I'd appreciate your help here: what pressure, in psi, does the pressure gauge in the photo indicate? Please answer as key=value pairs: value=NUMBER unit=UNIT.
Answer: value=7.5 unit=psi
